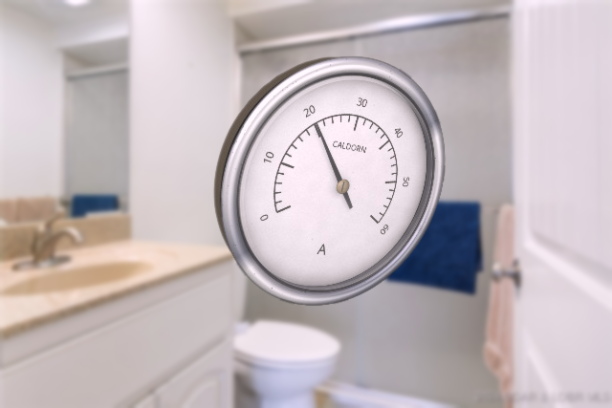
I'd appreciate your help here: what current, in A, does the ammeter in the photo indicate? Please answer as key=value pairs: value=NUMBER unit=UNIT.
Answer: value=20 unit=A
